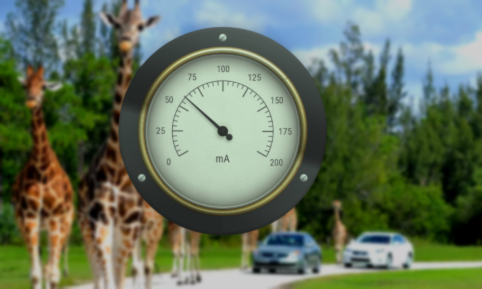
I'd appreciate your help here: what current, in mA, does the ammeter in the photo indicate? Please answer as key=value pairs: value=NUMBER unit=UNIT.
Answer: value=60 unit=mA
